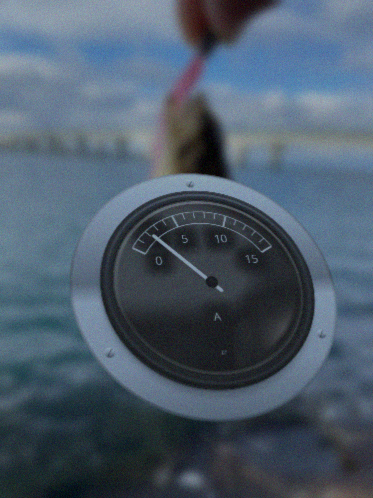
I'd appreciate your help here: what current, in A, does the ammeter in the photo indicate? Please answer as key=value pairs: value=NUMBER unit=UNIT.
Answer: value=2 unit=A
